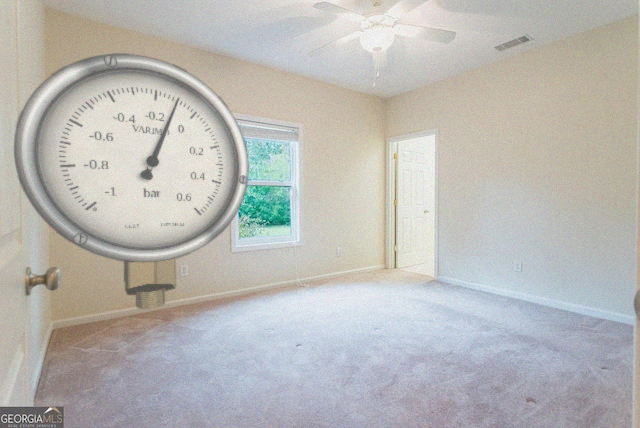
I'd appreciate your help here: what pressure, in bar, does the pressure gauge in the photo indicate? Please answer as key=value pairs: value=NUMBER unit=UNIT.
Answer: value=-0.1 unit=bar
